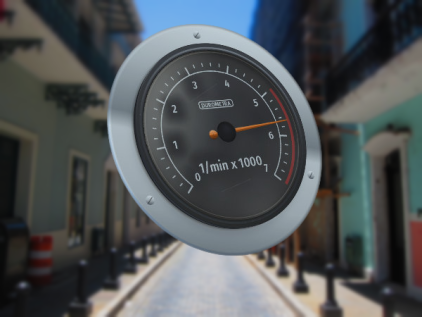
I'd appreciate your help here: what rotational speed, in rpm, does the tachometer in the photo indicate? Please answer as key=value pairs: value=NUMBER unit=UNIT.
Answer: value=5700 unit=rpm
